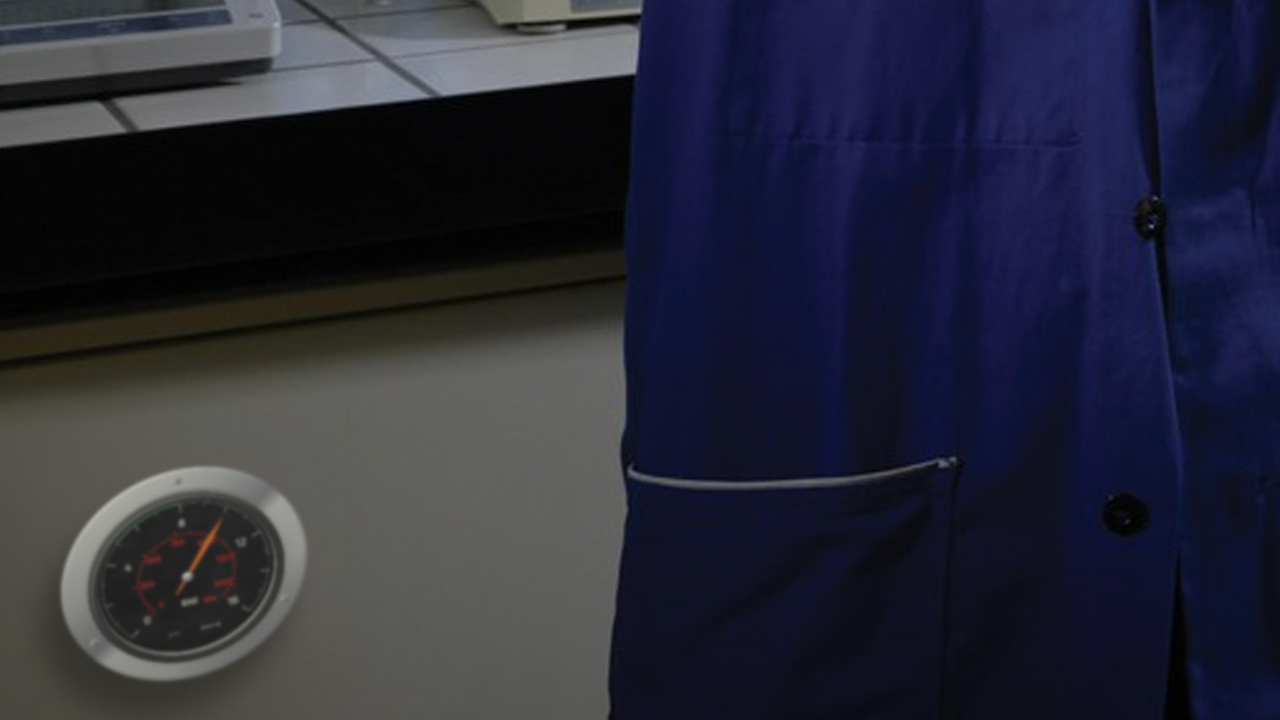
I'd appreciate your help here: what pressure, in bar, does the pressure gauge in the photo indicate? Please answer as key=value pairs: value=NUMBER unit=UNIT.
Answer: value=10 unit=bar
